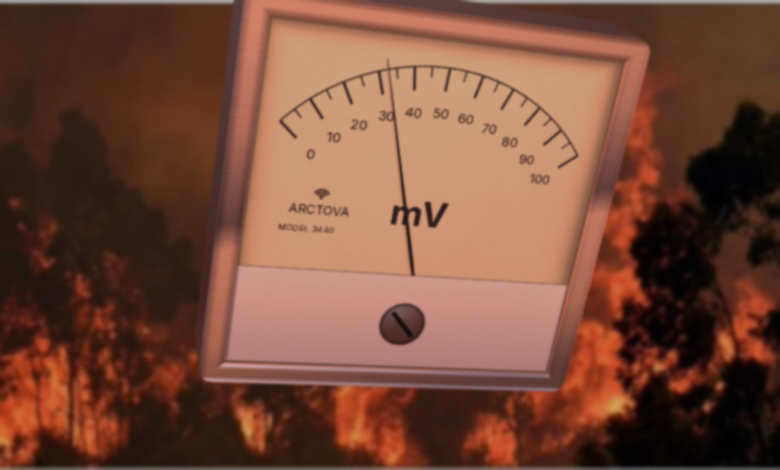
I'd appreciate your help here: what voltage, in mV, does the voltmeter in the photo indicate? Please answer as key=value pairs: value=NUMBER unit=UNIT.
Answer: value=32.5 unit=mV
